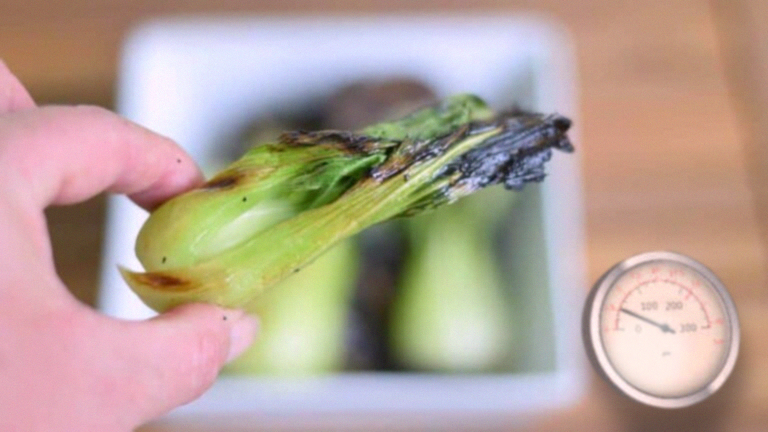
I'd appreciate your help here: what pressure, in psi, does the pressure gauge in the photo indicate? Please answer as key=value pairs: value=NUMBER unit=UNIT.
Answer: value=40 unit=psi
